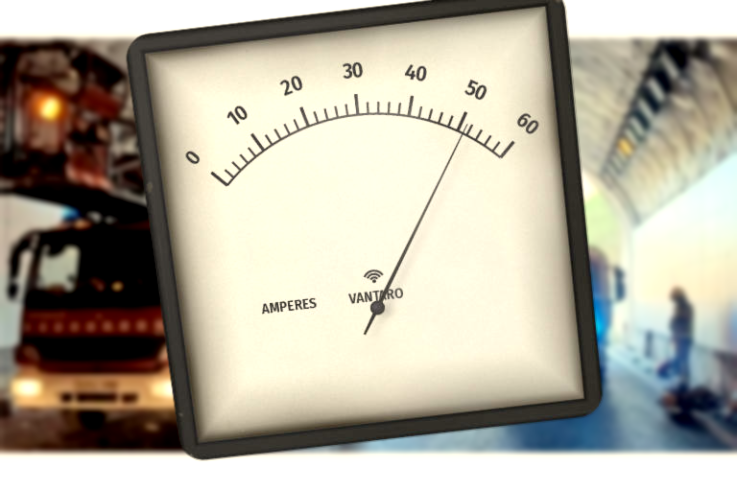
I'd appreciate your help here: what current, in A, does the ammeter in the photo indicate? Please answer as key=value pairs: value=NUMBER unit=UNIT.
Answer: value=51 unit=A
